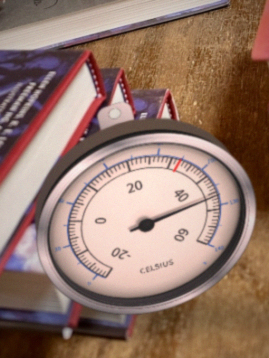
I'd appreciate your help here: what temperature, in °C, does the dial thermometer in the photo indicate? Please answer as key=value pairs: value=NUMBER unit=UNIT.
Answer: value=45 unit=°C
